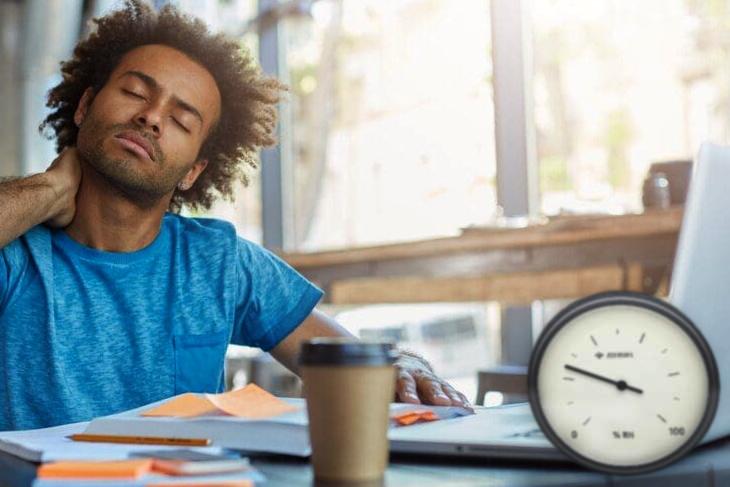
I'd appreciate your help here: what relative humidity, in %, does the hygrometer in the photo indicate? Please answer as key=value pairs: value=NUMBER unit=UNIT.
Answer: value=25 unit=%
